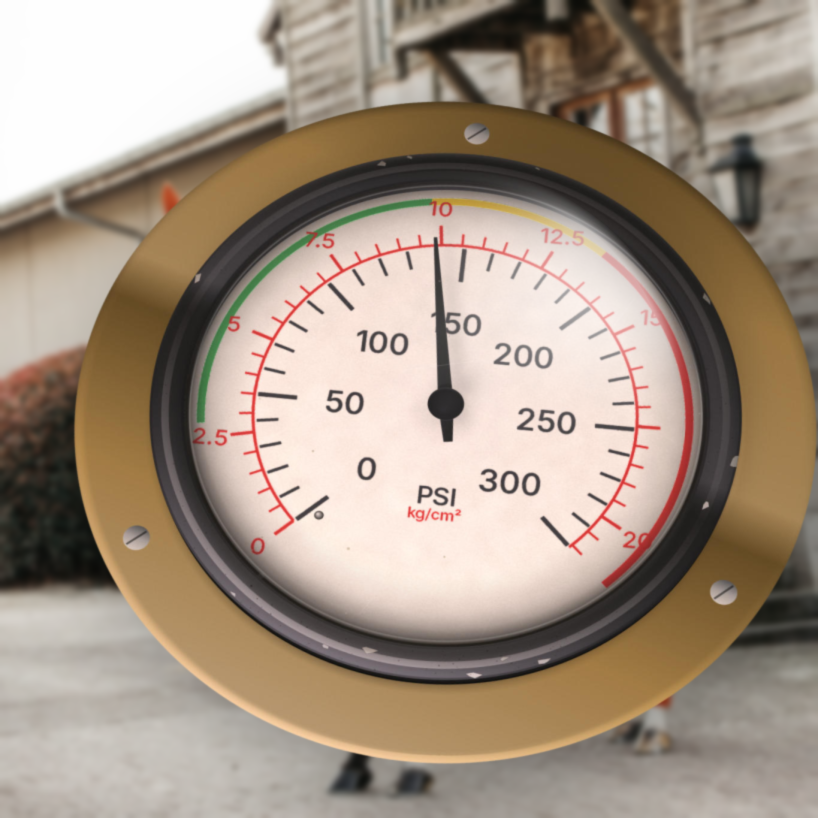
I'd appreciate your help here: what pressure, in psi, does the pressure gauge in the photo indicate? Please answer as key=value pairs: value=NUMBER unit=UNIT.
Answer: value=140 unit=psi
